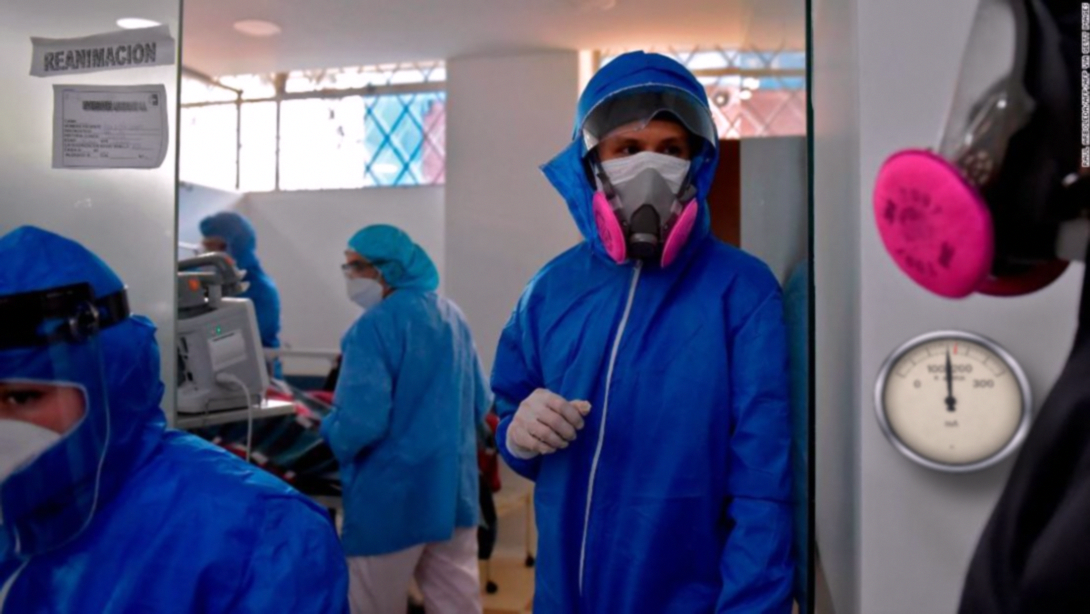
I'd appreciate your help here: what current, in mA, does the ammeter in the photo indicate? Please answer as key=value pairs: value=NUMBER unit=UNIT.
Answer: value=150 unit=mA
